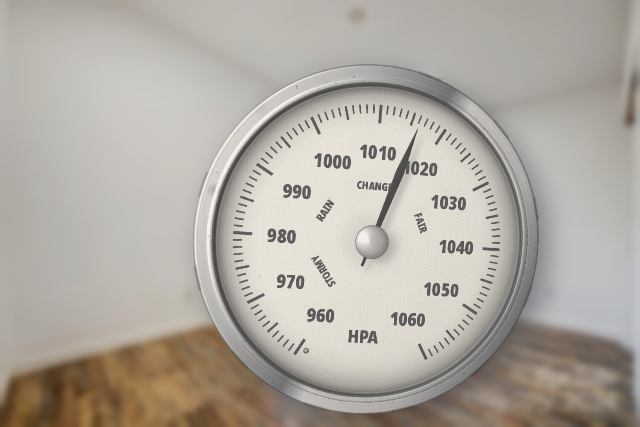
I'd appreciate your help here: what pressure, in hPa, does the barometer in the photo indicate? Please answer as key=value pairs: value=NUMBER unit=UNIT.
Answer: value=1016 unit=hPa
